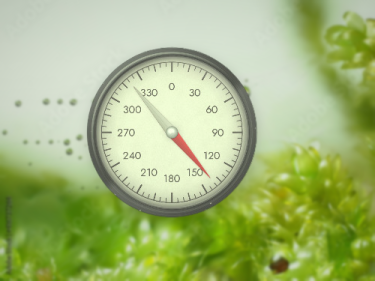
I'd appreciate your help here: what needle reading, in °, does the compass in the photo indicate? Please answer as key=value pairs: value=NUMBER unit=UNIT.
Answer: value=140 unit=°
